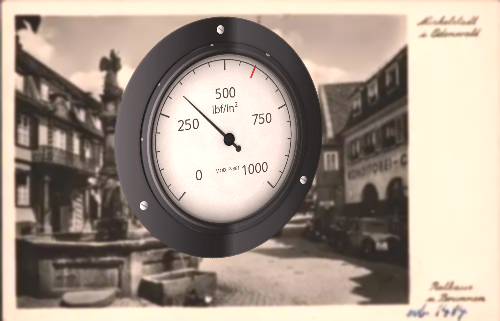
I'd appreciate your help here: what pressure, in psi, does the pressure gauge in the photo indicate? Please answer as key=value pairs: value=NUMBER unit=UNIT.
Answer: value=325 unit=psi
